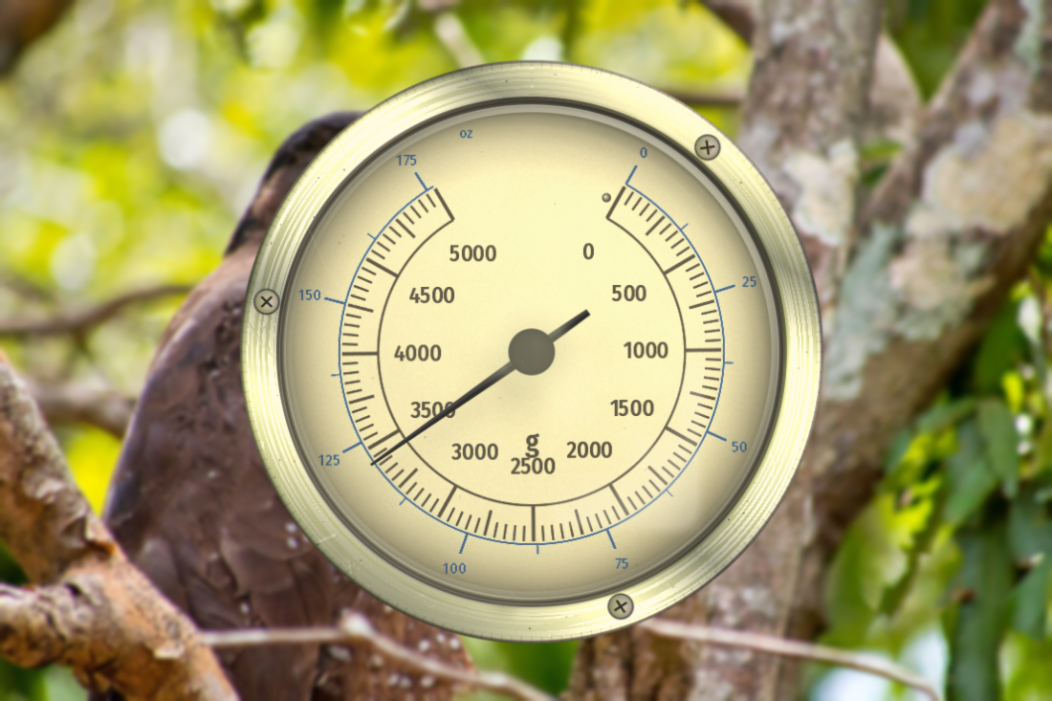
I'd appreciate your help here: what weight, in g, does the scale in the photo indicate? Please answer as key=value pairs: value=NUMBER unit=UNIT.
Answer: value=3425 unit=g
